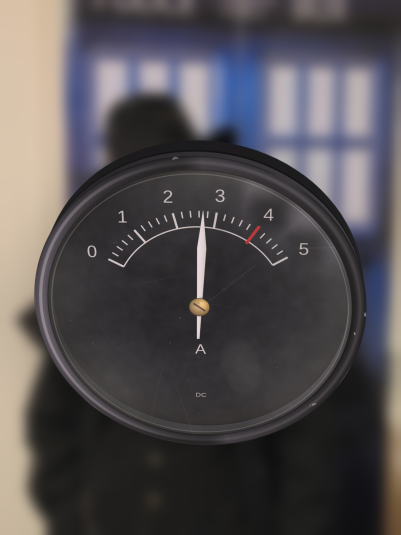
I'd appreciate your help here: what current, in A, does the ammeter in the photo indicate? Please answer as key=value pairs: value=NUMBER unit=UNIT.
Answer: value=2.7 unit=A
